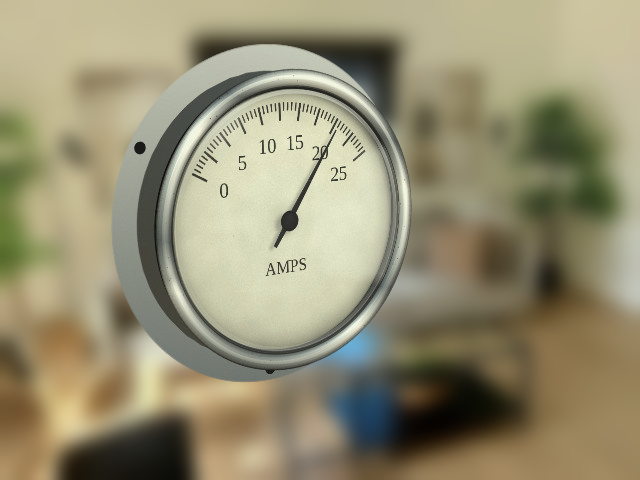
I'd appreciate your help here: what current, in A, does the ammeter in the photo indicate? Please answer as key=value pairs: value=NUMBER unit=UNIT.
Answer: value=20 unit=A
